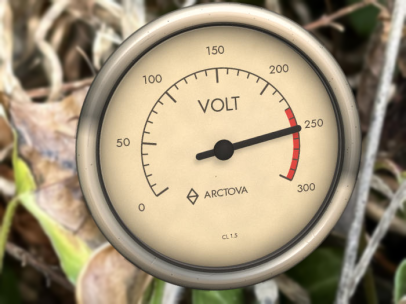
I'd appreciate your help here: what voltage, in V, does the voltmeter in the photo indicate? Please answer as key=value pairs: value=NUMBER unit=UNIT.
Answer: value=250 unit=V
